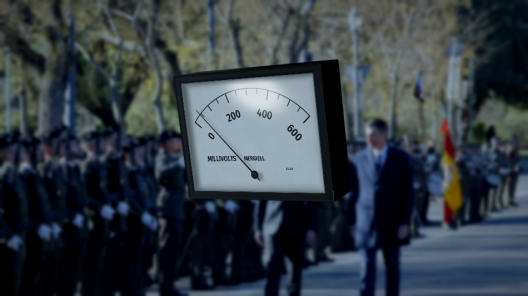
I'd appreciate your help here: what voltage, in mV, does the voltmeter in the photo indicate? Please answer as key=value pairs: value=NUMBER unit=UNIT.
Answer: value=50 unit=mV
